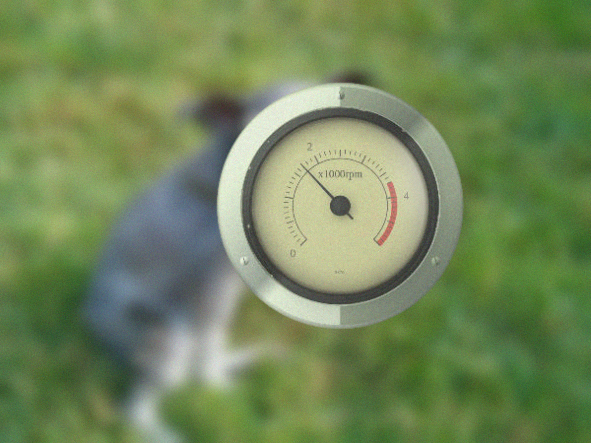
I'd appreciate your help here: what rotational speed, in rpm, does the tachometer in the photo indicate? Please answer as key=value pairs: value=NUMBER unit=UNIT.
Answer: value=1700 unit=rpm
